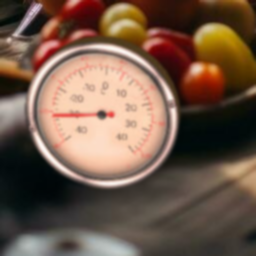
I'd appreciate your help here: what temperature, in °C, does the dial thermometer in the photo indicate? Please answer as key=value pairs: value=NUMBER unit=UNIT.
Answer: value=-30 unit=°C
